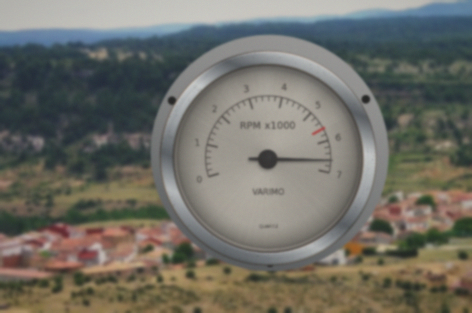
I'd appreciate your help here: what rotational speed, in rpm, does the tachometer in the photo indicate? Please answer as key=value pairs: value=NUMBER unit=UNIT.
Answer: value=6600 unit=rpm
